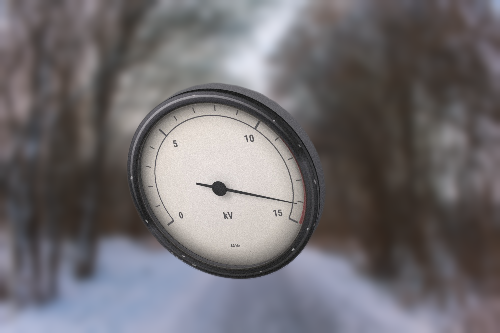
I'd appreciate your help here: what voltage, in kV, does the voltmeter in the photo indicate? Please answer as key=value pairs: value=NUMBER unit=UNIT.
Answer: value=14 unit=kV
